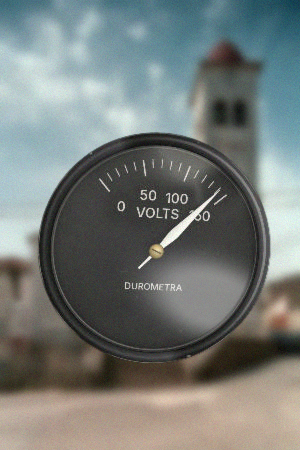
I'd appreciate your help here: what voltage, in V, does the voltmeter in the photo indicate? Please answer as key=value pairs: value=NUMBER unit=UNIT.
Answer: value=140 unit=V
